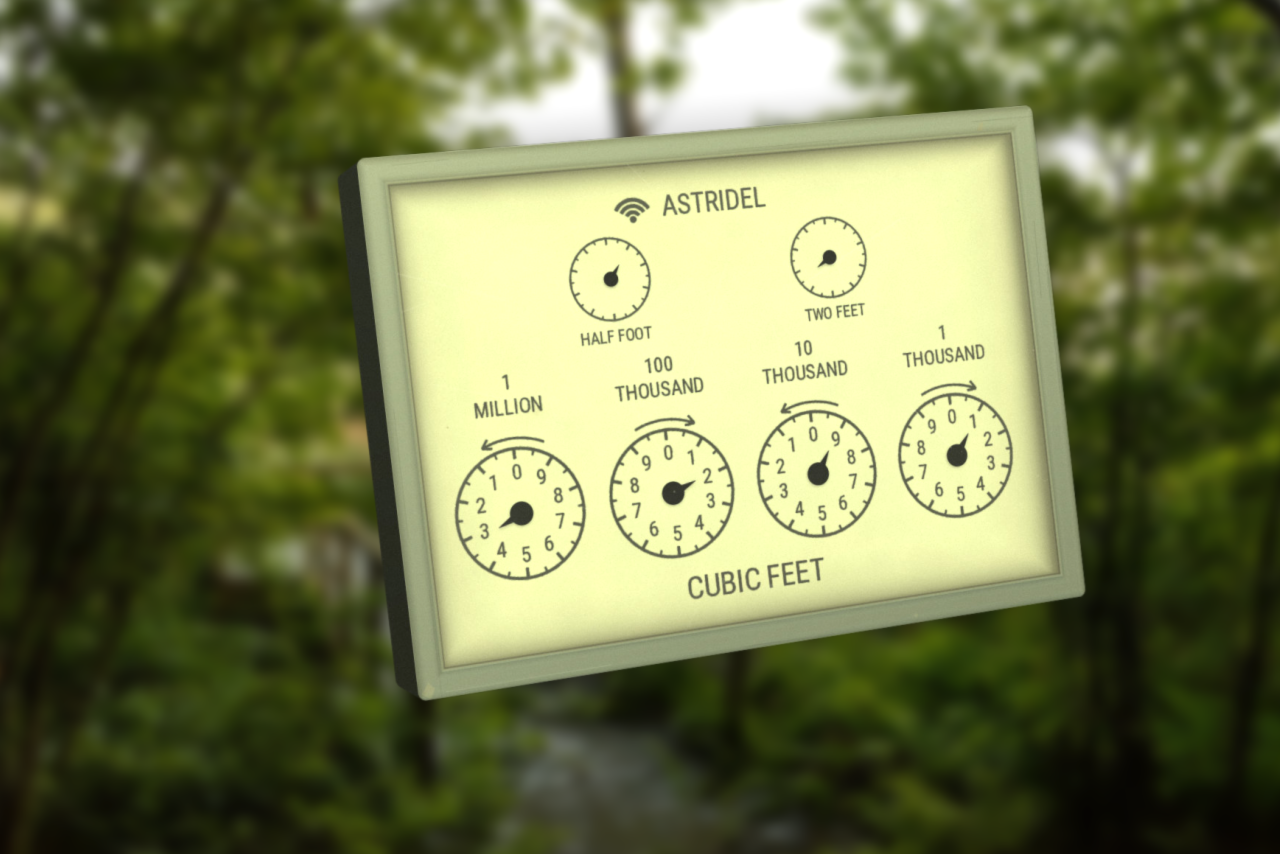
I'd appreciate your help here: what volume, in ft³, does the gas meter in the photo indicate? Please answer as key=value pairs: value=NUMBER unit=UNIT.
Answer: value=319100 unit=ft³
